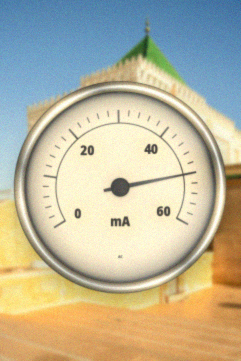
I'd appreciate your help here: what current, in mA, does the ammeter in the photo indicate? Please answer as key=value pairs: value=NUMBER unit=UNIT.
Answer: value=50 unit=mA
